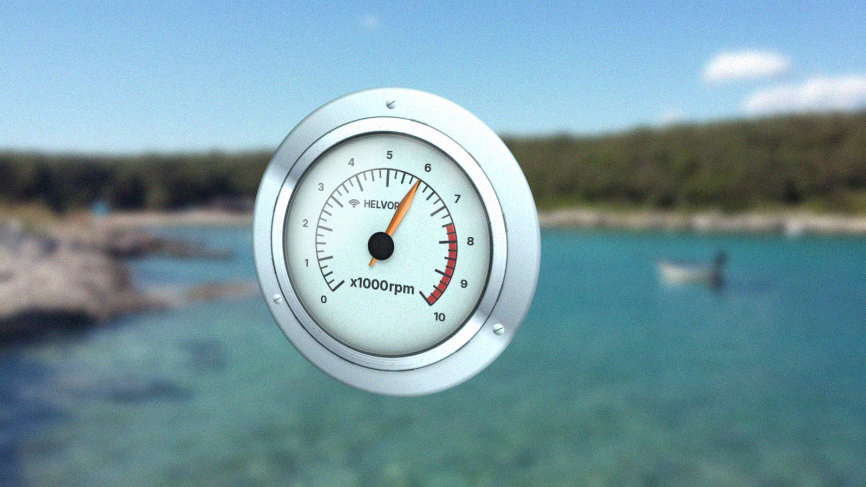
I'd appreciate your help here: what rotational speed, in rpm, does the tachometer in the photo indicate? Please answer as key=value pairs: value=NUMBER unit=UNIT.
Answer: value=6000 unit=rpm
